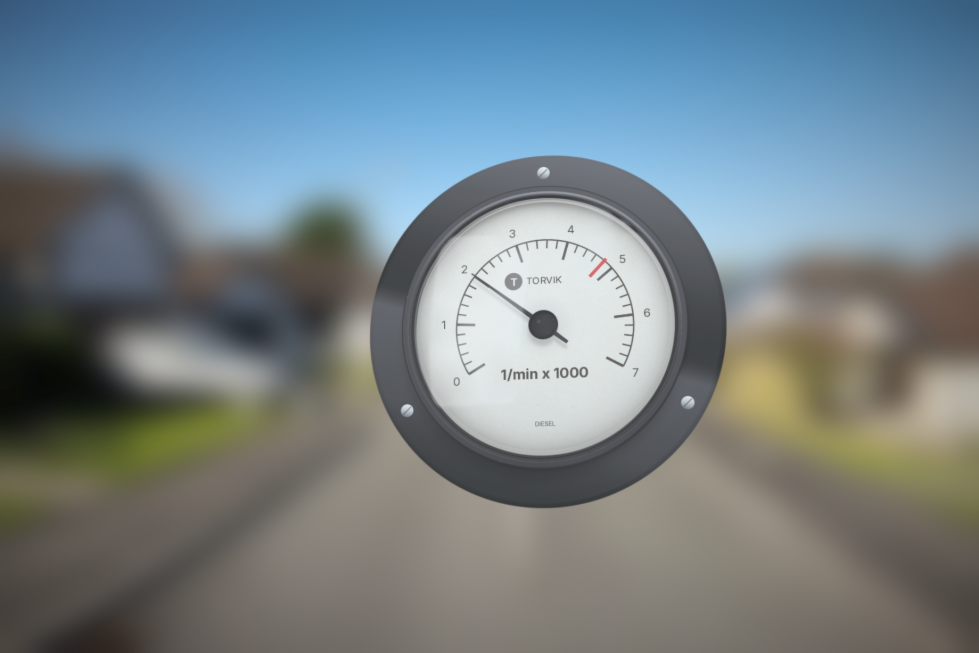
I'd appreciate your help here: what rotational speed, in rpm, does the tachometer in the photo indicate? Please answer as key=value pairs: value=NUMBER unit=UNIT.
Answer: value=2000 unit=rpm
